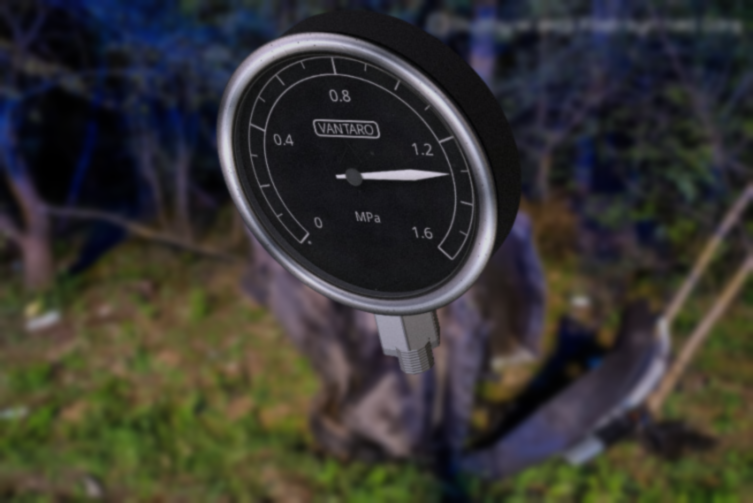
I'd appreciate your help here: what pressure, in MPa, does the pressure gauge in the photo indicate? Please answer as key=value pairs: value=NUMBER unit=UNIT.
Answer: value=1.3 unit=MPa
